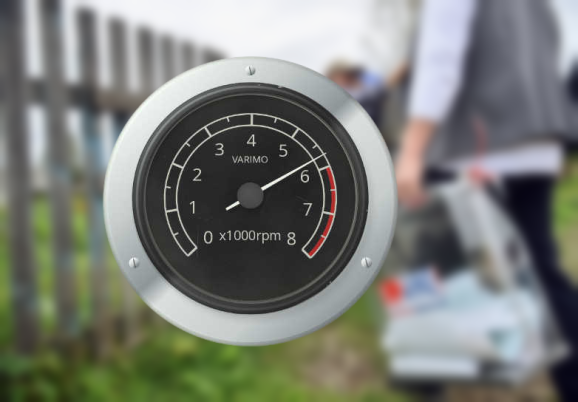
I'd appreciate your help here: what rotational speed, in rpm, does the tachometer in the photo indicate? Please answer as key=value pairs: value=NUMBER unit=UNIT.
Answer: value=5750 unit=rpm
